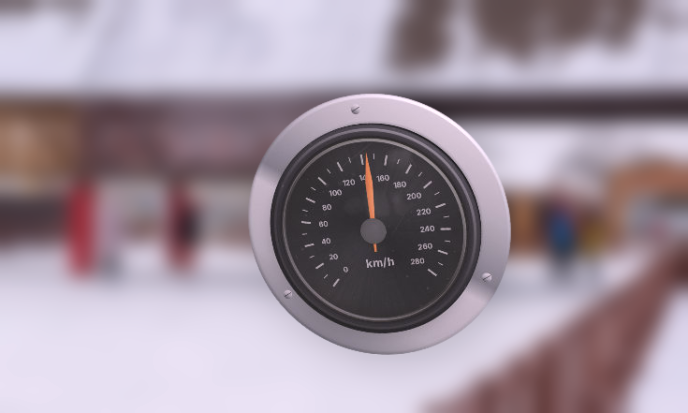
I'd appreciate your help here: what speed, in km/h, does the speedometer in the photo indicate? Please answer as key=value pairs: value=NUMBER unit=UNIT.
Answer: value=145 unit=km/h
